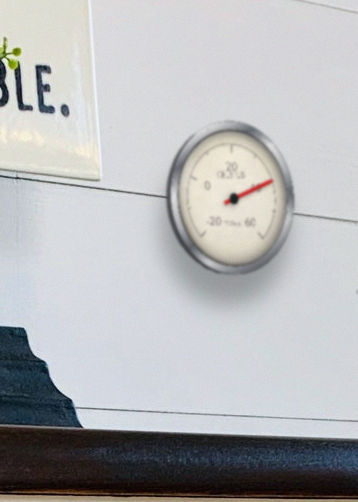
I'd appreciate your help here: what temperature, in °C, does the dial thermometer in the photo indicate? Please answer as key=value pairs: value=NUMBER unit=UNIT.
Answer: value=40 unit=°C
